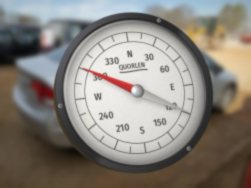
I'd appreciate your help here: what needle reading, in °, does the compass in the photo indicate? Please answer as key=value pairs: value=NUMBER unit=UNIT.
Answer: value=300 unit=°
